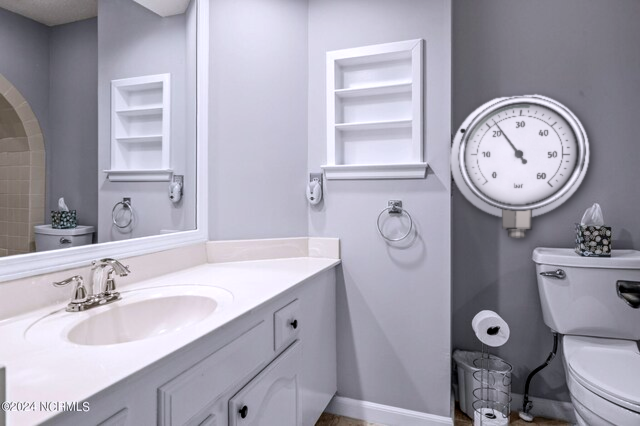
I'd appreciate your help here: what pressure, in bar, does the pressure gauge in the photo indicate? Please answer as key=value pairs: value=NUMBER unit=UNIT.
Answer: value=22 unit=bar
